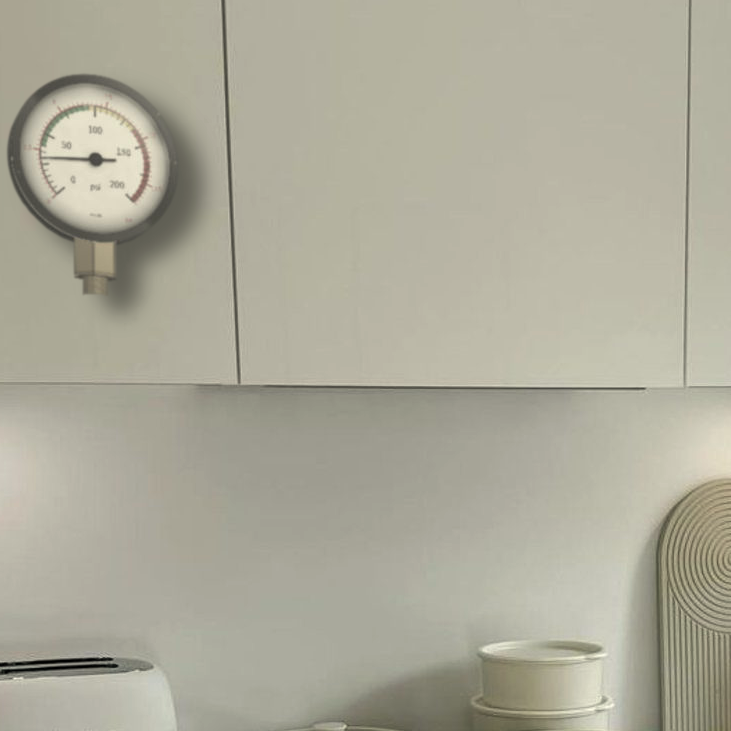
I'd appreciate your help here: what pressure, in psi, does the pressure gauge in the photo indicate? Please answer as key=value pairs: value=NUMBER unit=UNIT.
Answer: value=30 unit=psi
